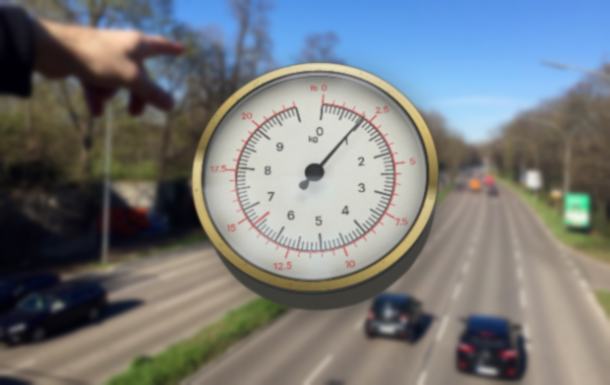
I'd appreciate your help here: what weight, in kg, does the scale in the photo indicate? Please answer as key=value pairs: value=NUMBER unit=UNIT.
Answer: value=1 unit=kg
